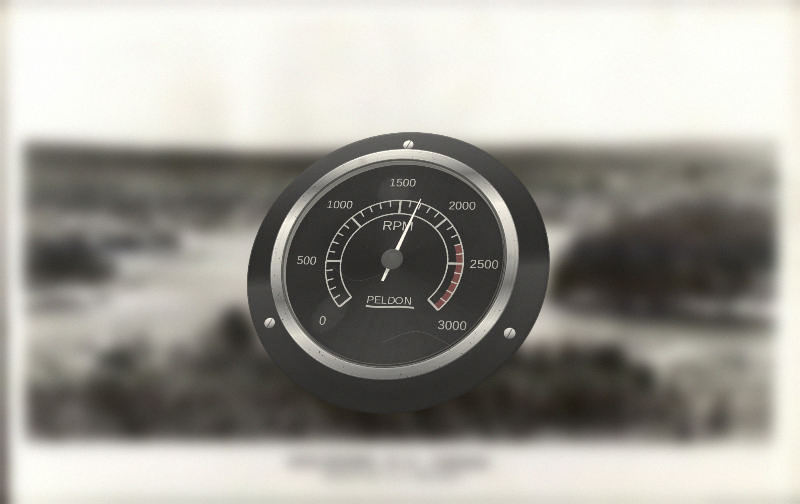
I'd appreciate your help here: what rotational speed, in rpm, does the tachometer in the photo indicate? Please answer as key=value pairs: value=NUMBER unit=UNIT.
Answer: value=1700 unit=rpm
